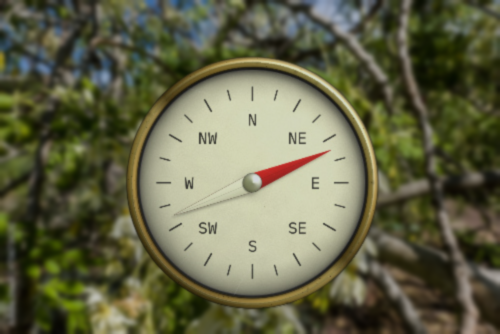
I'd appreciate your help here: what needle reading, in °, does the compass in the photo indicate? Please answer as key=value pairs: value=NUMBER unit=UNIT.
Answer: value=67.5 unit=°
